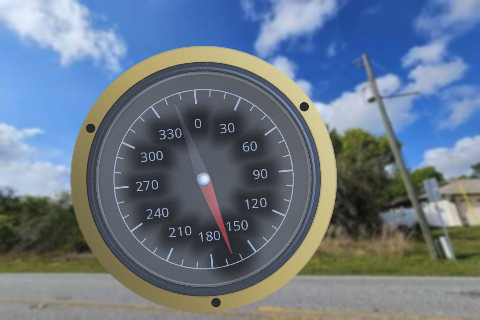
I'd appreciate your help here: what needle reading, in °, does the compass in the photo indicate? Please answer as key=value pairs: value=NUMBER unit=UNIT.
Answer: value=165 unit=°
